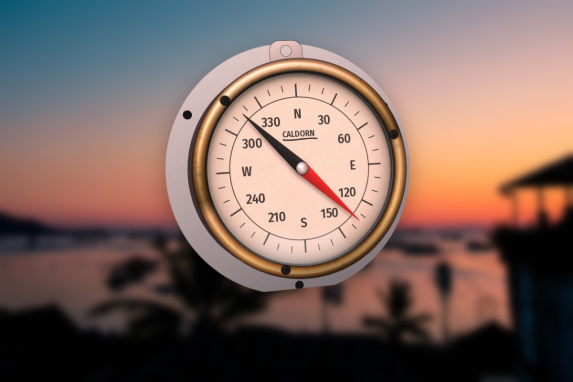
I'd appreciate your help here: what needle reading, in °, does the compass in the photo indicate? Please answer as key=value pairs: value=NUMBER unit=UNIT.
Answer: value=135 unit=°
